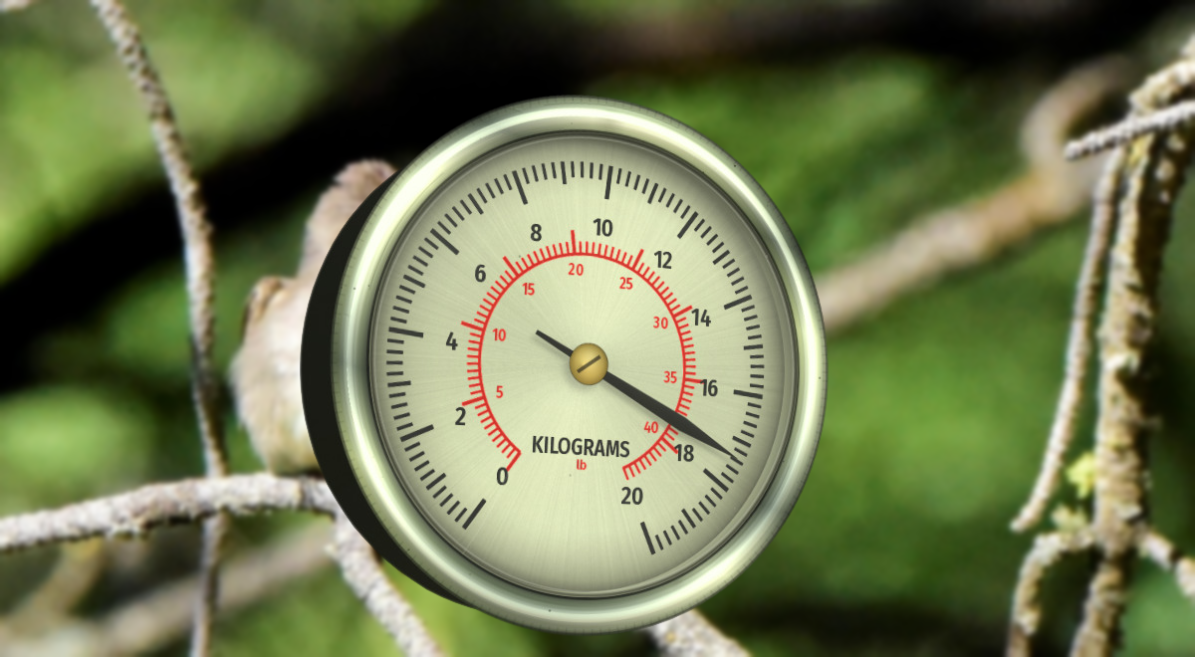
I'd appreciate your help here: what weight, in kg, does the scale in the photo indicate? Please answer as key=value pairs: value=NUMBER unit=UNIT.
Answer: value=17.4 unit=kg
